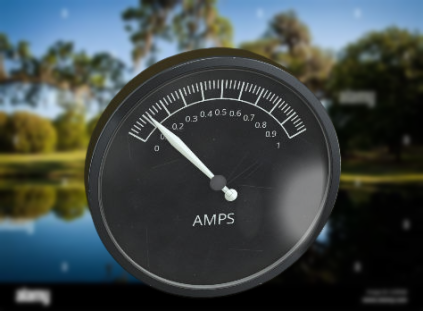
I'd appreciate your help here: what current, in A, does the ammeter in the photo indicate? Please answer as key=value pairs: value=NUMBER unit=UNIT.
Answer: value=0.12 unit=A
